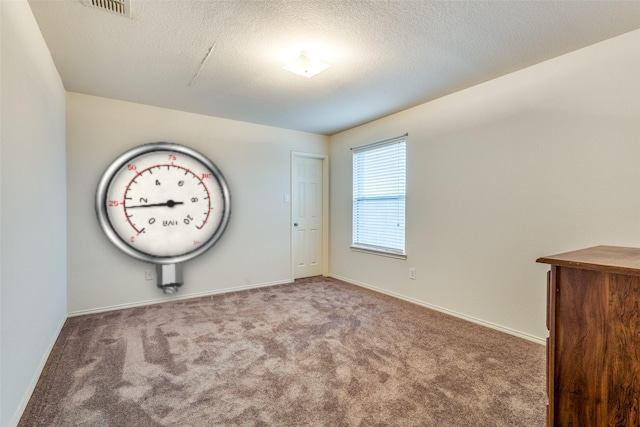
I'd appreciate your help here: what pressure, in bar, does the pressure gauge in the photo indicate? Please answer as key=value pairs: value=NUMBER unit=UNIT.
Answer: value=1.5 unit=bar
